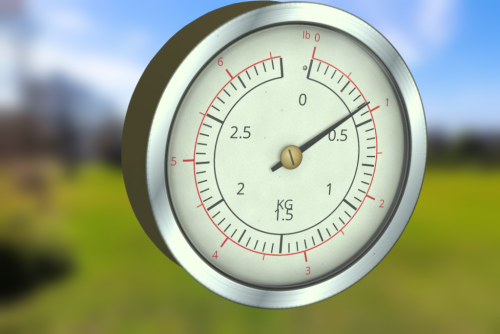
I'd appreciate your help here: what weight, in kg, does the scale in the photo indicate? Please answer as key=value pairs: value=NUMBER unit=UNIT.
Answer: value=0.4 unit=kg
